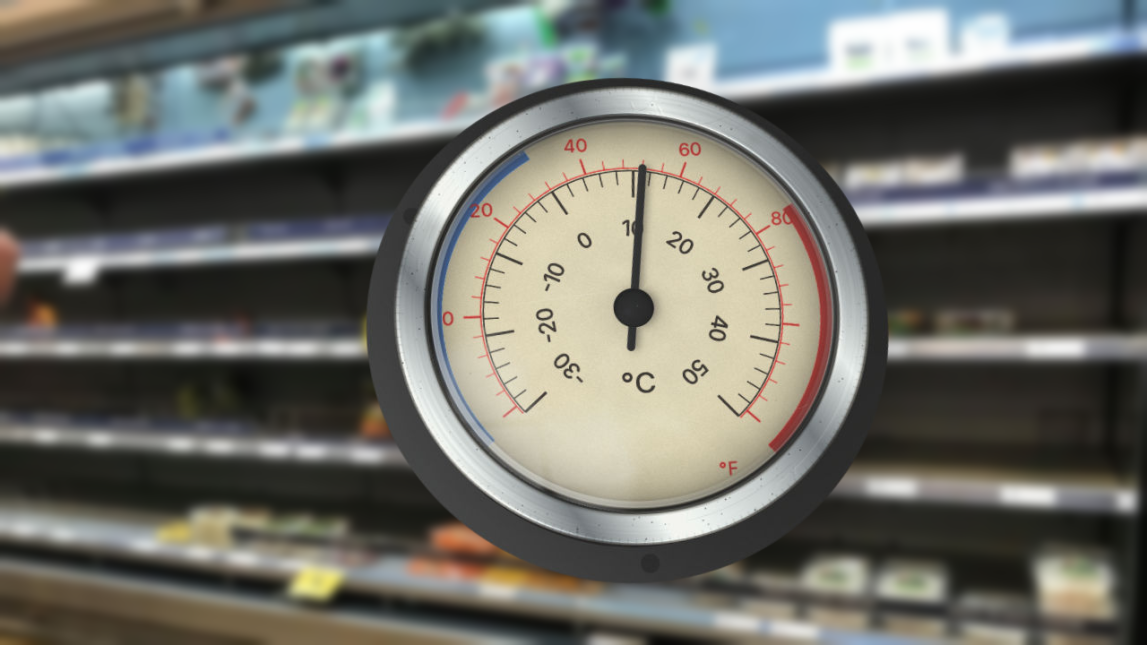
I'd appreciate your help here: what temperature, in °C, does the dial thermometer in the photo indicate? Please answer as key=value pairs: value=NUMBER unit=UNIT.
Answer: value=11 unit=°C
